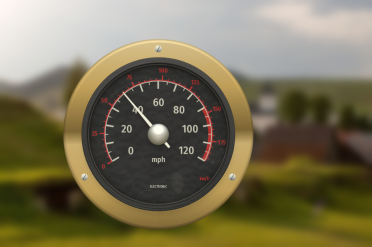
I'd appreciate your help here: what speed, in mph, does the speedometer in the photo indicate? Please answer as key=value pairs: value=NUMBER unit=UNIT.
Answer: value=40 unit=mph
